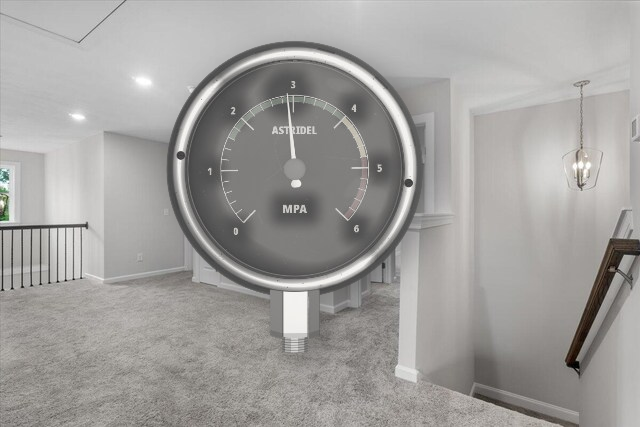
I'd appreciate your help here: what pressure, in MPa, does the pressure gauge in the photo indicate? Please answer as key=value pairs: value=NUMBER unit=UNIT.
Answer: value=2.9 unit=MPa
